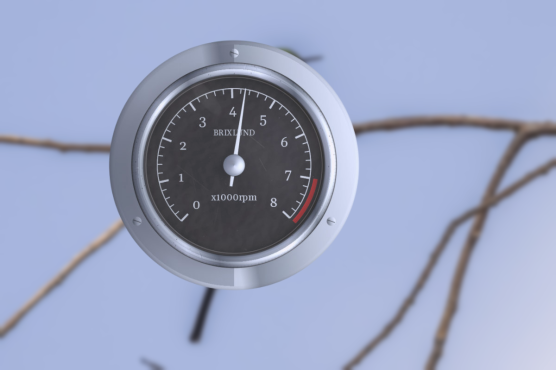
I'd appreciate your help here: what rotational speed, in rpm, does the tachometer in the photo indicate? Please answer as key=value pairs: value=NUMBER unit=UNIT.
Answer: value=4300 unit=rpm
